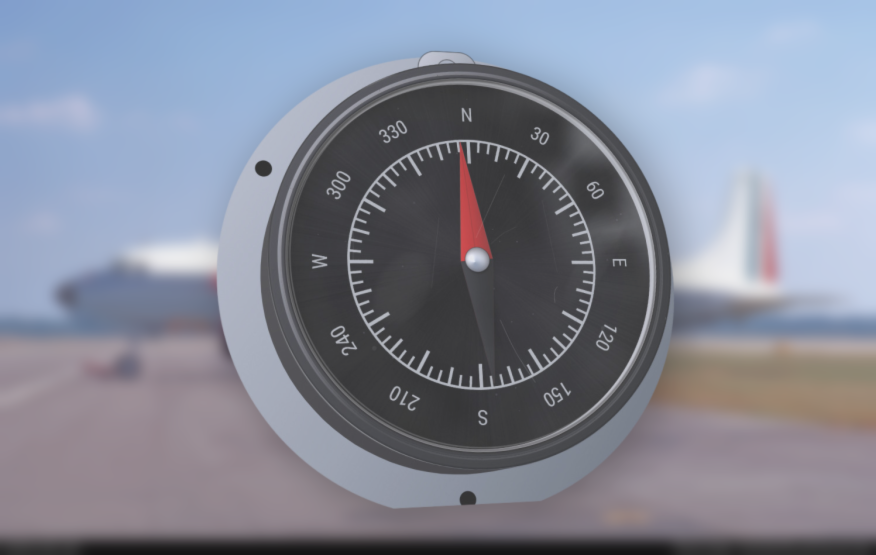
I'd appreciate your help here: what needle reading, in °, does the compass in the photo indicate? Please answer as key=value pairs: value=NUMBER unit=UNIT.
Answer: value=355 unit=°
